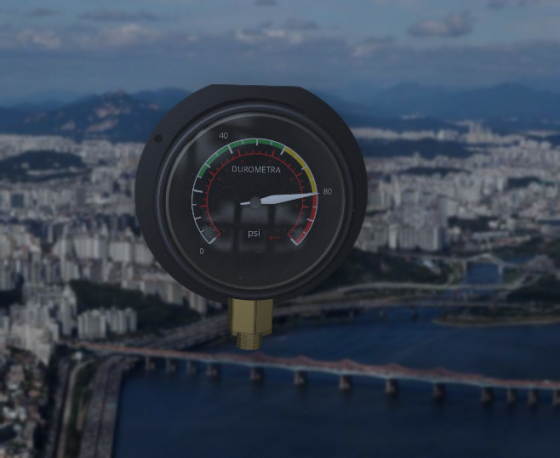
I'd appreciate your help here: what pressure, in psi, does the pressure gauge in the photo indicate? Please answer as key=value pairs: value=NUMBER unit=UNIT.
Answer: value=80 unit=psi
